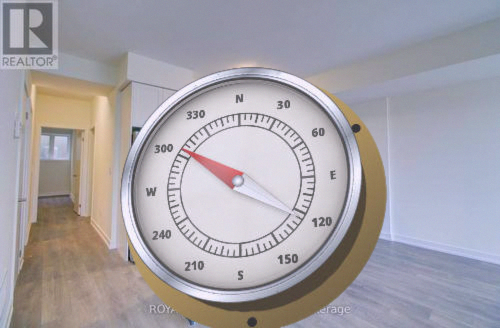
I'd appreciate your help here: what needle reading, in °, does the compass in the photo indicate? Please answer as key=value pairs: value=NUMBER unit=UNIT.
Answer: value=305 unit=°
